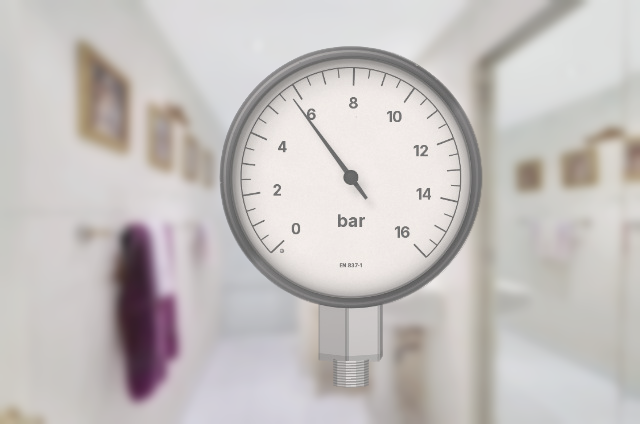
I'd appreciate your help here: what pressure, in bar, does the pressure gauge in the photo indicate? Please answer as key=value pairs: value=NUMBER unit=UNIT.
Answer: value=5.75 unit=bar
